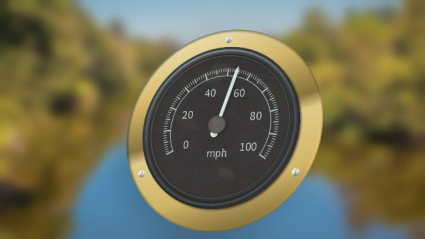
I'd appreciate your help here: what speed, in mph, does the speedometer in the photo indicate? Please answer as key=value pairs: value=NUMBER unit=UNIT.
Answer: value=55 unit=mph
